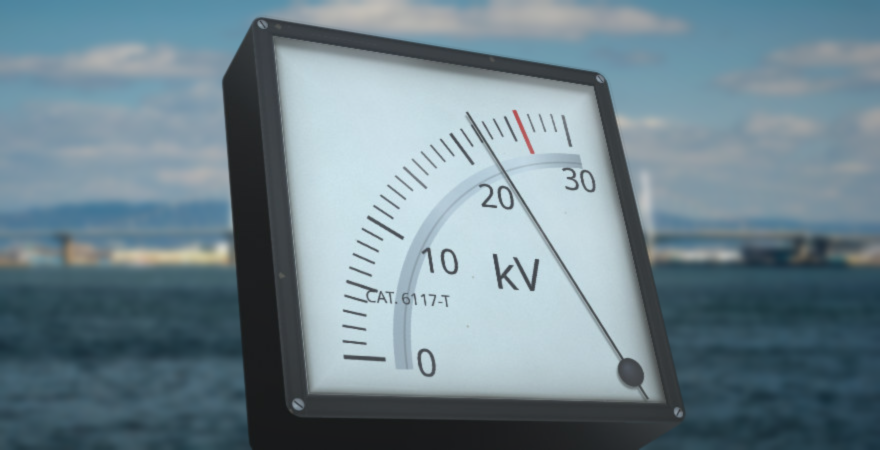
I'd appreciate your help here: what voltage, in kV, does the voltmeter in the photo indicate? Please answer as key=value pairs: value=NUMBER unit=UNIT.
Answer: value=22 unit=kV
